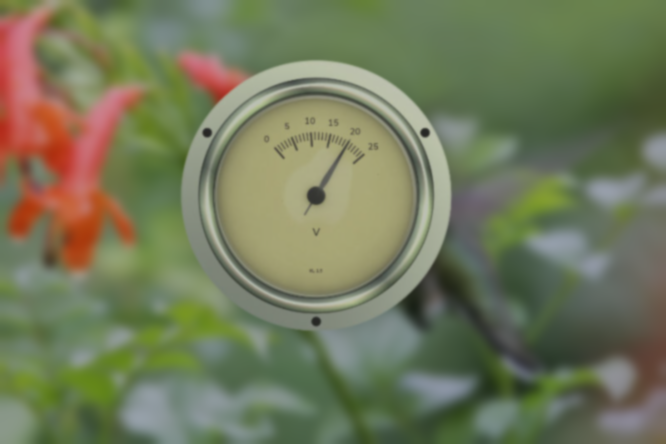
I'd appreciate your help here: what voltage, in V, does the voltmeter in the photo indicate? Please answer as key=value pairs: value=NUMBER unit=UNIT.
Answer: value=20 unit=V
